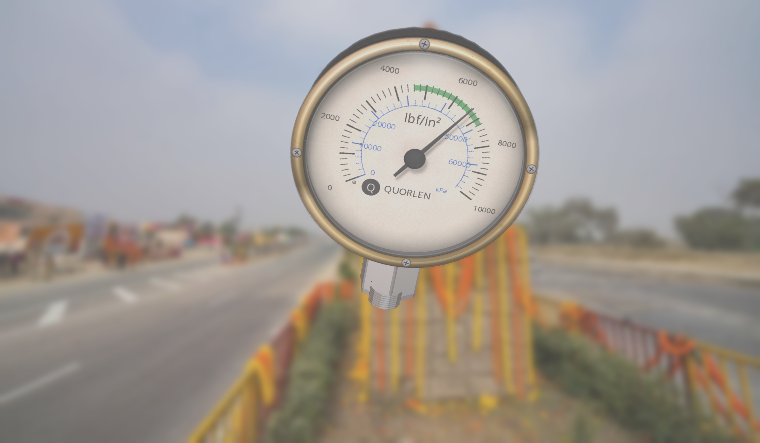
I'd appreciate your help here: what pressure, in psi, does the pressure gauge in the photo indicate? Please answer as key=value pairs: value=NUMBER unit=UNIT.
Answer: value=6600 unit=psi
